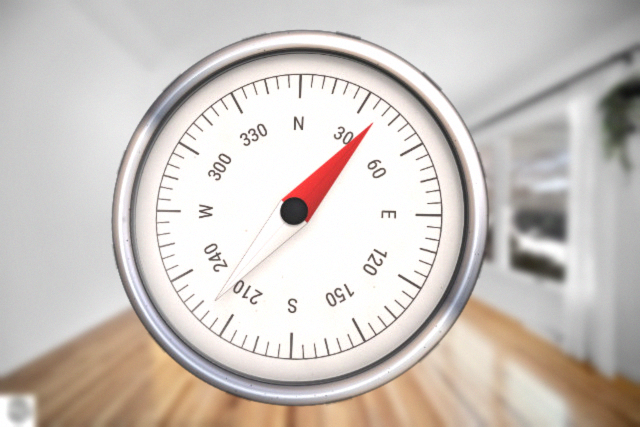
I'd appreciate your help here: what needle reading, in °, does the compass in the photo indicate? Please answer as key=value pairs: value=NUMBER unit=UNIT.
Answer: value=40 unit=°
